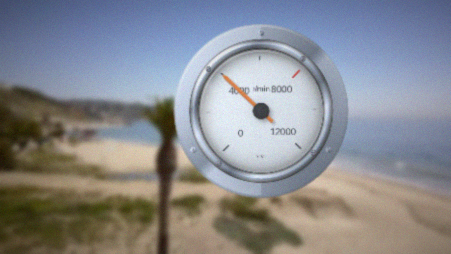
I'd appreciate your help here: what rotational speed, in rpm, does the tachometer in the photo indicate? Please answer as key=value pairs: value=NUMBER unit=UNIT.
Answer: value=4000 unit=rpm
